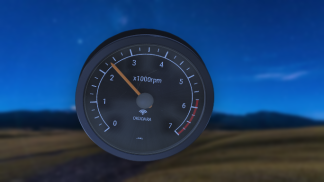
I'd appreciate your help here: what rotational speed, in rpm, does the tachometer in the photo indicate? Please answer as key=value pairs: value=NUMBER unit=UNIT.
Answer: value=2375 unit=rpm
